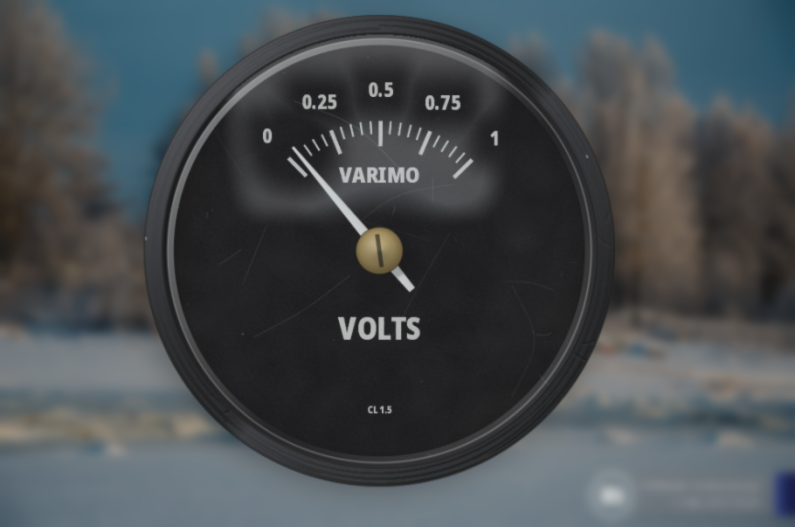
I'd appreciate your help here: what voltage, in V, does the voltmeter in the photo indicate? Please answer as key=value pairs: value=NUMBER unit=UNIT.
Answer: value=0.05 unit=V
